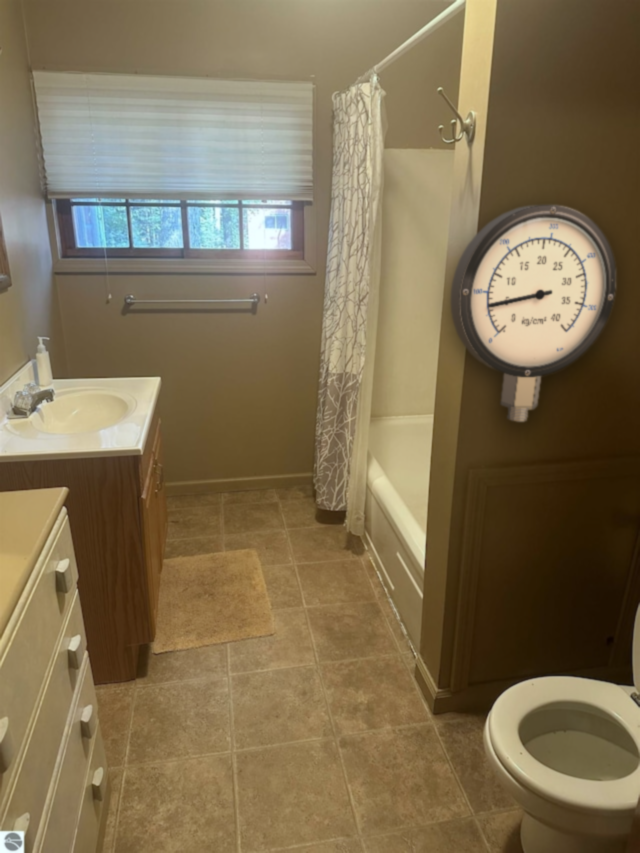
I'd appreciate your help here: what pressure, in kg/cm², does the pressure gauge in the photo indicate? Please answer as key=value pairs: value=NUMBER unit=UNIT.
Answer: value=5 unit=kg/cm²
